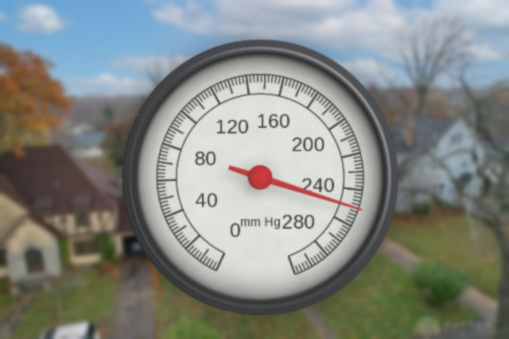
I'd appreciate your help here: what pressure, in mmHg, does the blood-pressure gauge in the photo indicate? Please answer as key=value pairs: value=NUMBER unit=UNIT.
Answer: value=250 unit=mmHg
